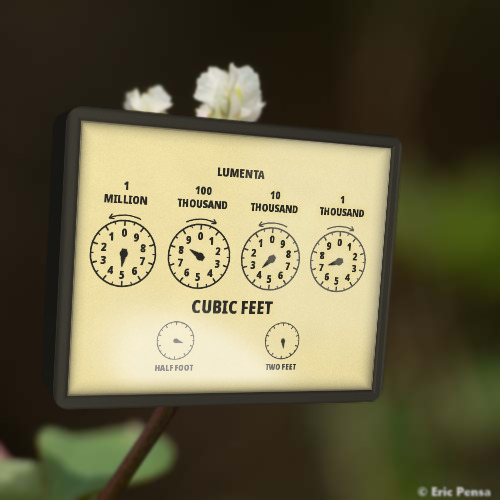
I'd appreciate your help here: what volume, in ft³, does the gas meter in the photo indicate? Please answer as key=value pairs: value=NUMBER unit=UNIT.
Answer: value=483700 unit=ft³
